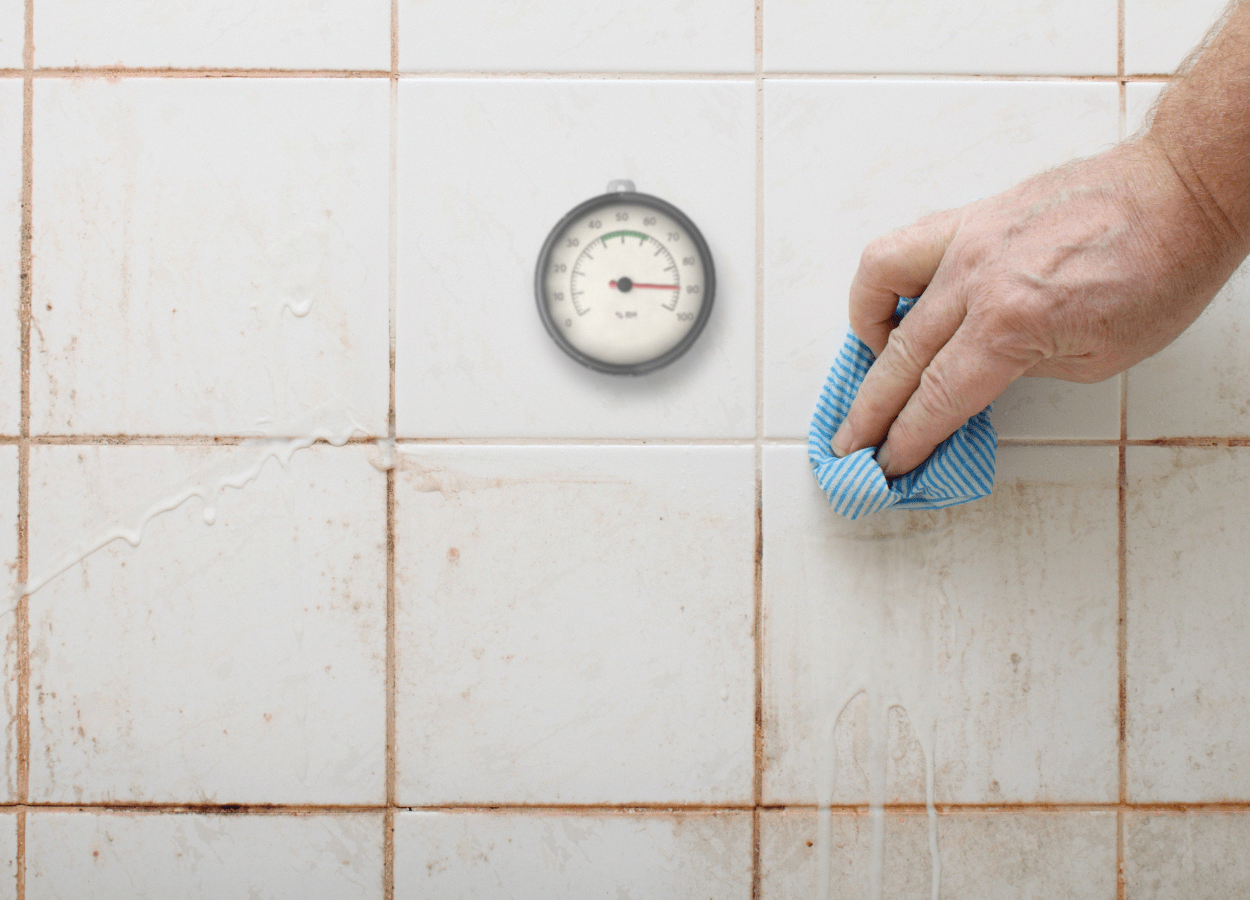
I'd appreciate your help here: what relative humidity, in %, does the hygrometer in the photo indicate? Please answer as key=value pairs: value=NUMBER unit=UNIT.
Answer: value=90 unit=%
